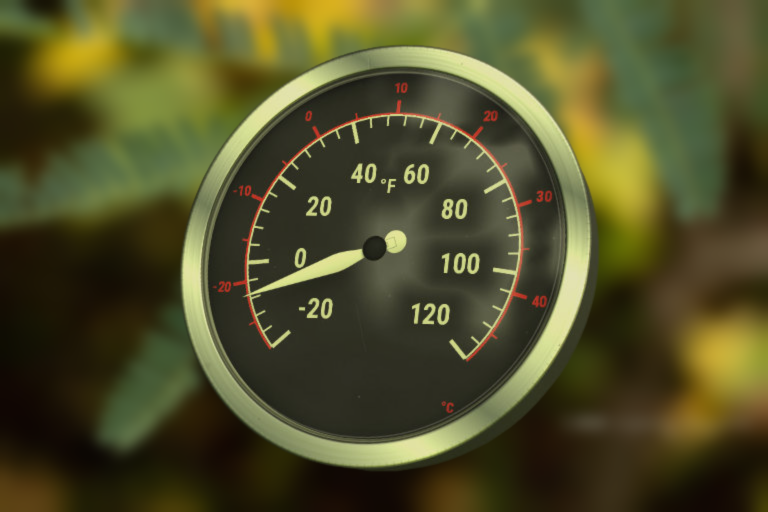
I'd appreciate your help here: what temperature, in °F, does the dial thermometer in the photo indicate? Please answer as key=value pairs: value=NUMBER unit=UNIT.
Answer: value=-8 unit=°F
